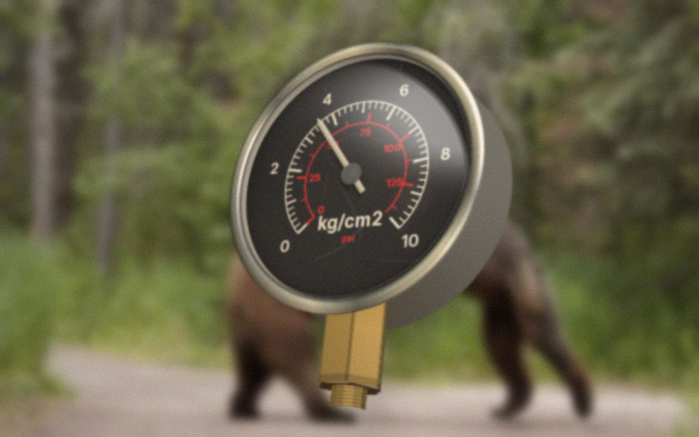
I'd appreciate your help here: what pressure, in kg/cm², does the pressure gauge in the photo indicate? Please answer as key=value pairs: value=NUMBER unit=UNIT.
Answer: value=3.6 unit=kg/cm²
